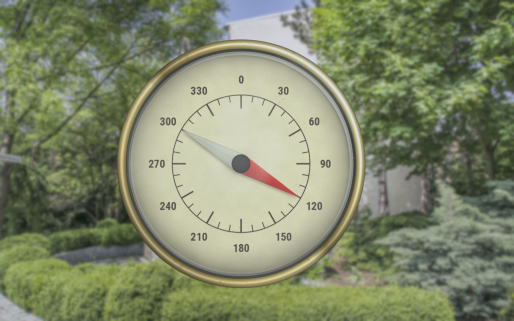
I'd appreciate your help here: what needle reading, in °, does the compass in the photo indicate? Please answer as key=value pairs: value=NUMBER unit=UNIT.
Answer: value=120 unit=°
